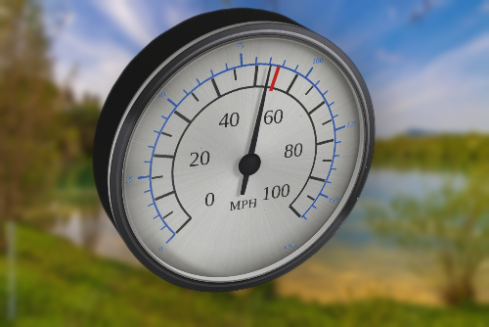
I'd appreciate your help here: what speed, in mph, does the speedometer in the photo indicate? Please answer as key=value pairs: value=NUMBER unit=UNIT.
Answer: value=52.5 unit=mph
